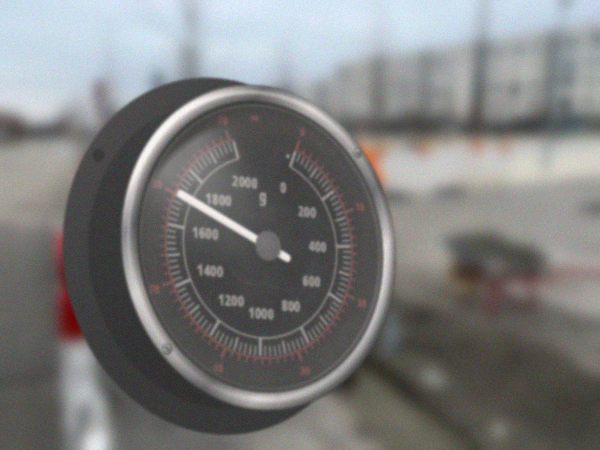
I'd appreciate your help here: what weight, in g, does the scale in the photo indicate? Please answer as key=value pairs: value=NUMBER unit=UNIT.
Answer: value=1700 unit=g
